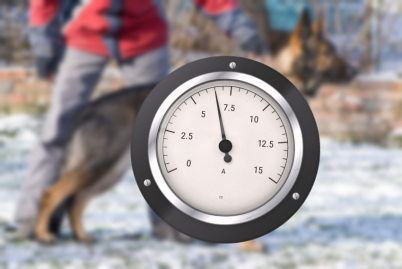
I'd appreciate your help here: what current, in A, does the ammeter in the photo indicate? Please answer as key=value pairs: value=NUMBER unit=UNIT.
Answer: value=6.5 unit=A
